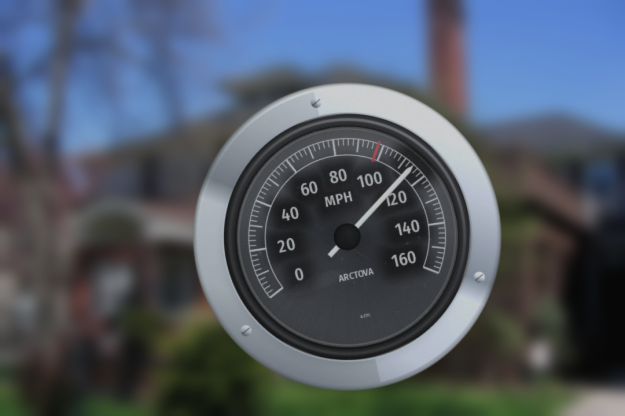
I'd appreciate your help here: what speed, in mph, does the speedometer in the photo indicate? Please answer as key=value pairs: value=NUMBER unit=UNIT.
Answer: value=114 unit=mph
